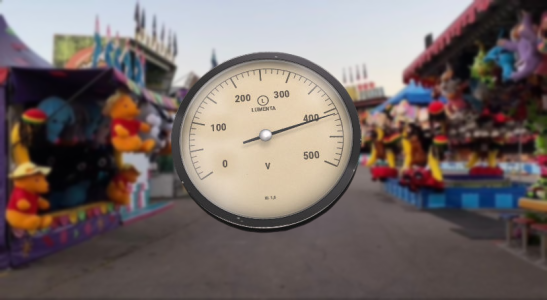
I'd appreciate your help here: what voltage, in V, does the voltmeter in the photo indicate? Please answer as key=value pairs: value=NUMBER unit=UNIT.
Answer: value=410 unit=V
